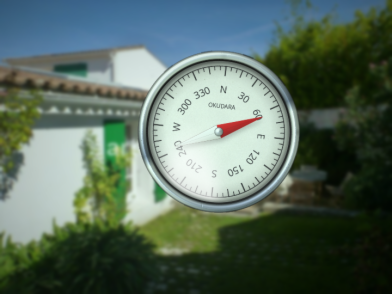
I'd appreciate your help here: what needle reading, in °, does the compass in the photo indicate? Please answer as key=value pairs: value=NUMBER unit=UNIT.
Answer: value=65 unit=°
